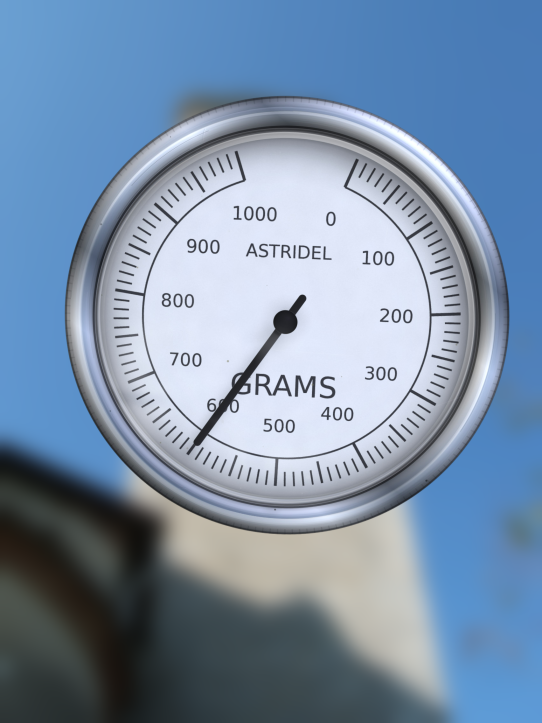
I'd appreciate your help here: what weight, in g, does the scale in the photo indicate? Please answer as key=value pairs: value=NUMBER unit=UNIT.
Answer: value=600 unit=g
